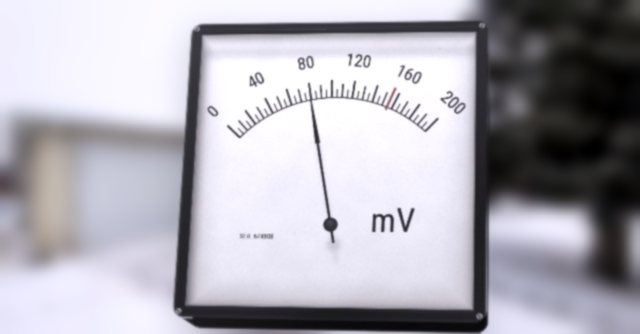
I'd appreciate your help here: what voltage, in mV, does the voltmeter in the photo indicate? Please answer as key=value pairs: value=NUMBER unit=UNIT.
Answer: value=80 unit=mV
